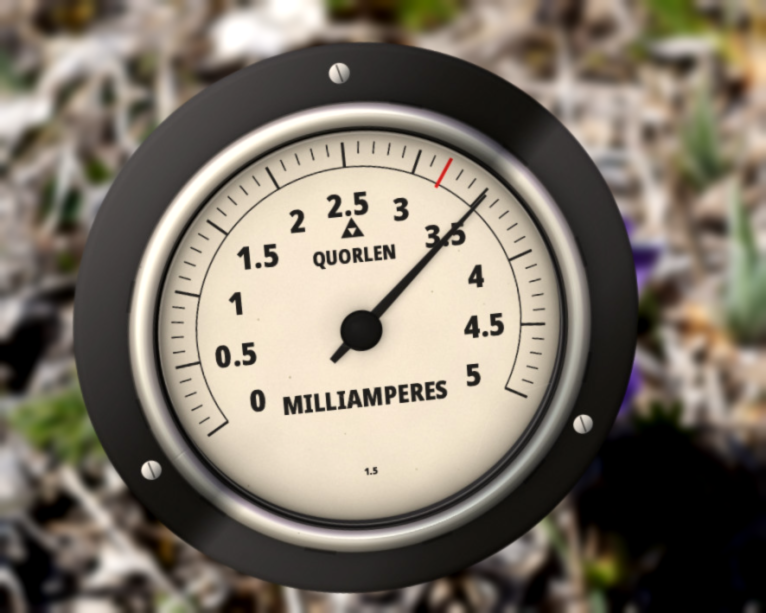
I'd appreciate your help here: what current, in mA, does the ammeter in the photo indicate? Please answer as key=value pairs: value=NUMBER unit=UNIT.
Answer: value=3.5 unit=mA
